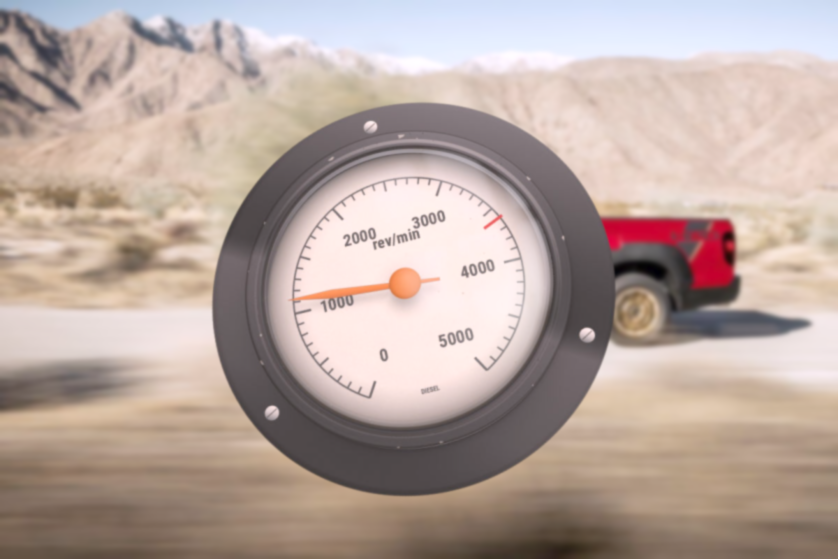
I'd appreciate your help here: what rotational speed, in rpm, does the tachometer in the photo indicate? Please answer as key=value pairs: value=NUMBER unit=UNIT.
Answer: value=1100 unit=rpm
